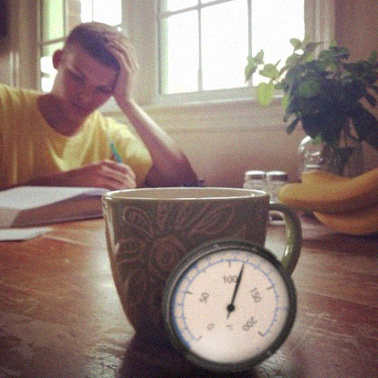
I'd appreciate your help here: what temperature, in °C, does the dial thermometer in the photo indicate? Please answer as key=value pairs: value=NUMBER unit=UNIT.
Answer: value=112.5 unit=°C
